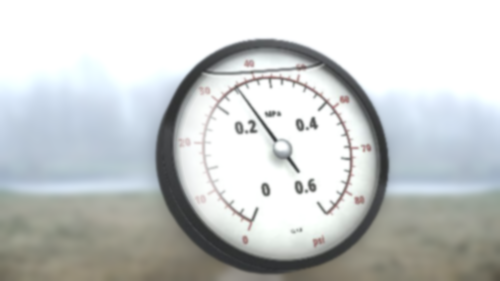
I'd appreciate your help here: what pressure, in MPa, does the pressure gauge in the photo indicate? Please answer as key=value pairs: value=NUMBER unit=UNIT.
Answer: value=0.24 unit=MPa
